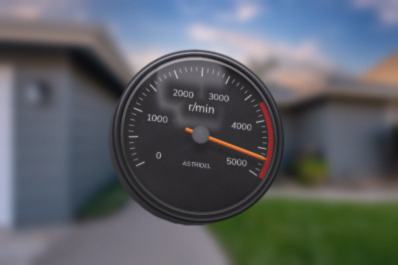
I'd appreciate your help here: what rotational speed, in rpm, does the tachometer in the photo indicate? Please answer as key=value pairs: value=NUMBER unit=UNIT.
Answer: value=4700 unit=rpm
